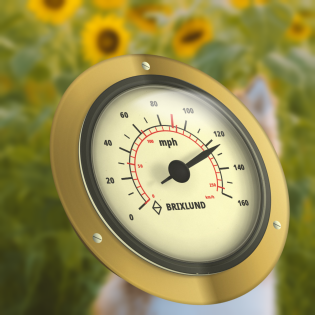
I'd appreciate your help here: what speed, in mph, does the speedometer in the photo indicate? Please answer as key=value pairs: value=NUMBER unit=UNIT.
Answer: value=125 unit=mph
